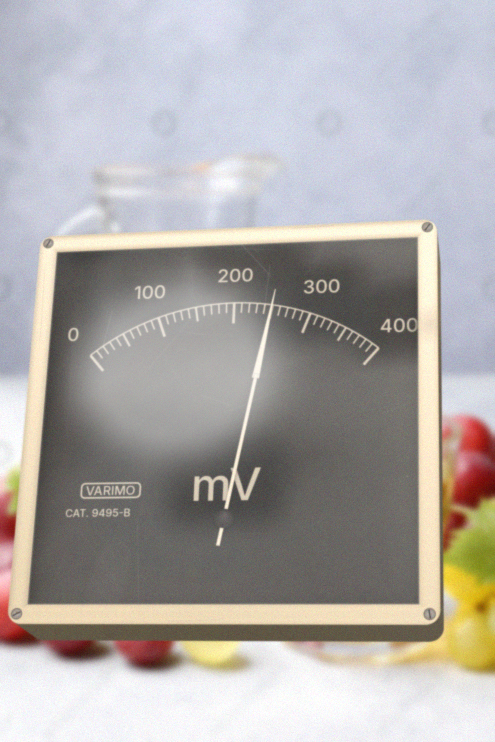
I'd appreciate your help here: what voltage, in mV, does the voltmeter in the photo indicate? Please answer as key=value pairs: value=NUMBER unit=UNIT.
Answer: value=250 unit=mV
